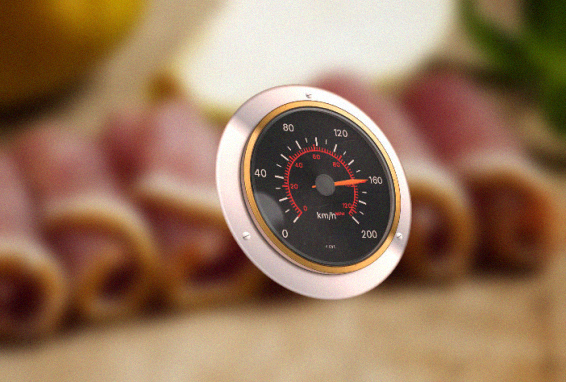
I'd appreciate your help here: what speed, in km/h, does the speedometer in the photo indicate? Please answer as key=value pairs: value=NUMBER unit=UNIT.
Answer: value=160 unit=km/h
